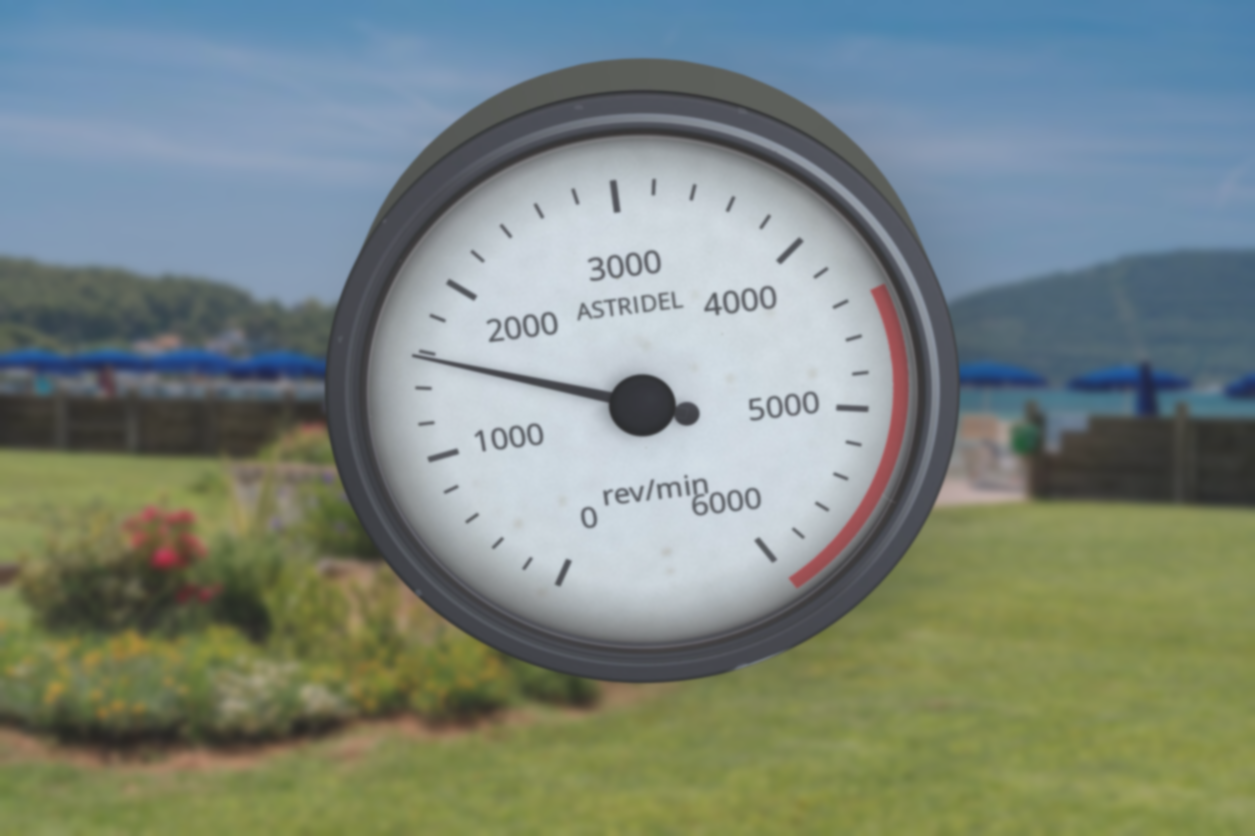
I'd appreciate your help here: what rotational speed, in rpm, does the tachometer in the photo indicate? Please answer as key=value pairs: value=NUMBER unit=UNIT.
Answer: value=1600 unit=rpm
